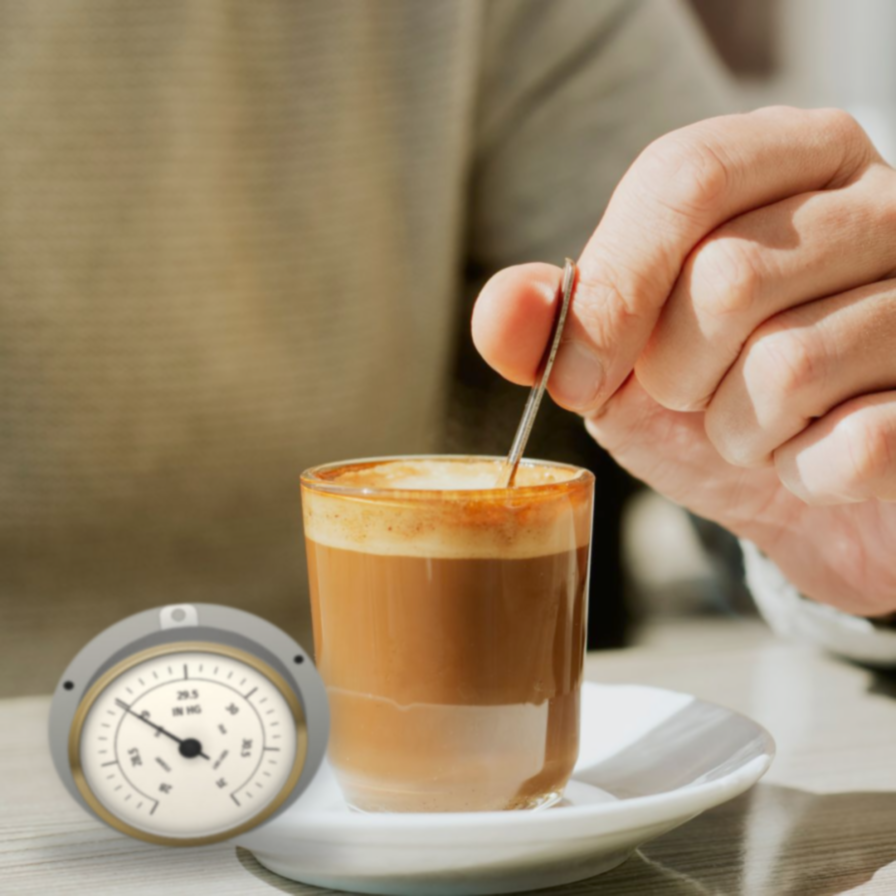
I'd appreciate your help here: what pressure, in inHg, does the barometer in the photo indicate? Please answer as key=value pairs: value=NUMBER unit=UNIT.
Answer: value=29 unit=inHg
